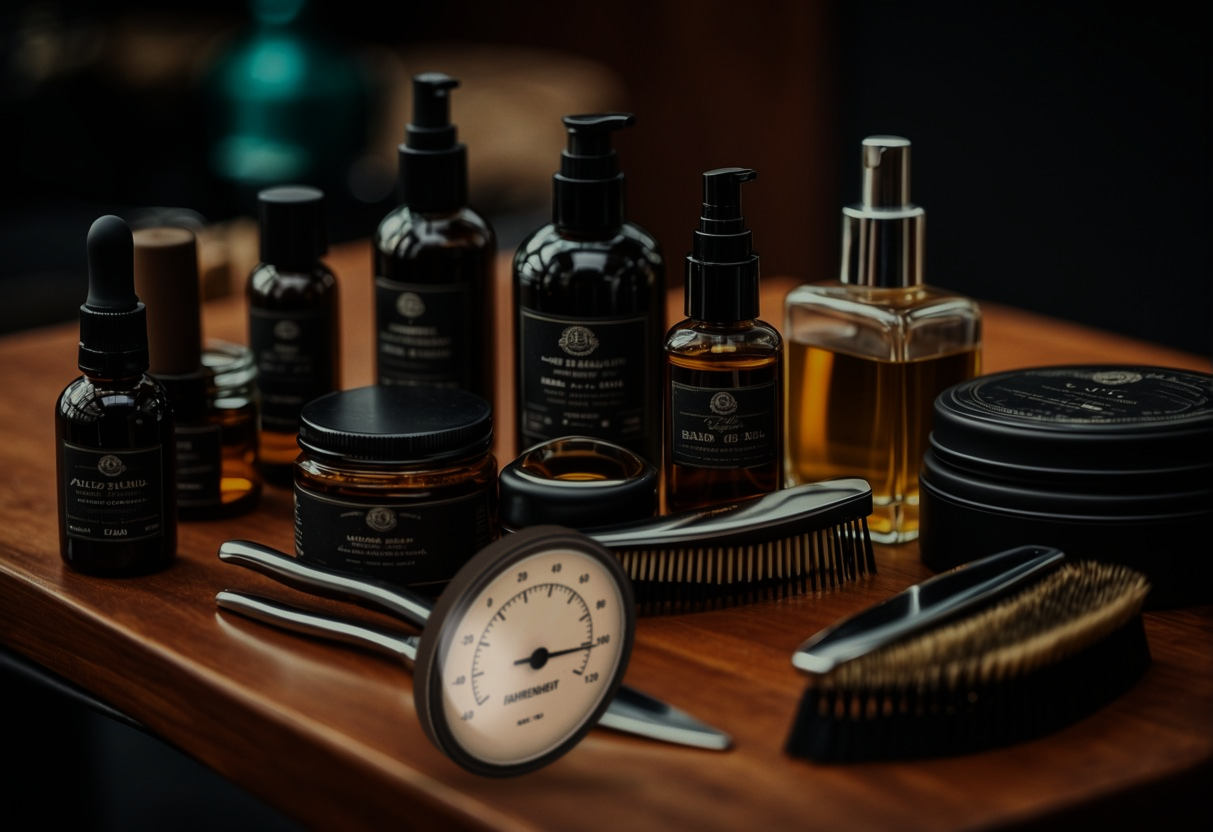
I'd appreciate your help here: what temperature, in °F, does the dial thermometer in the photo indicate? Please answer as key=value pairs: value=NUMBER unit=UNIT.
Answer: value=100 unit=°F
